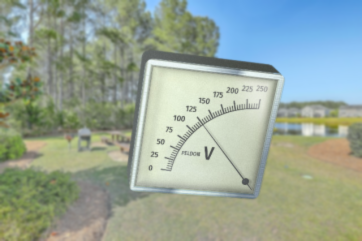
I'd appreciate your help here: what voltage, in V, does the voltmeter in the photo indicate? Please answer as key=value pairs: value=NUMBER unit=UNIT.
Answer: value=125 unit=V
